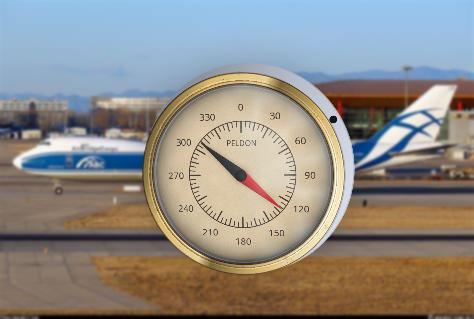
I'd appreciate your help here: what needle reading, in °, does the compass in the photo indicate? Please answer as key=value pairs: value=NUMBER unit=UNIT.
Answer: value=130 unit=°
